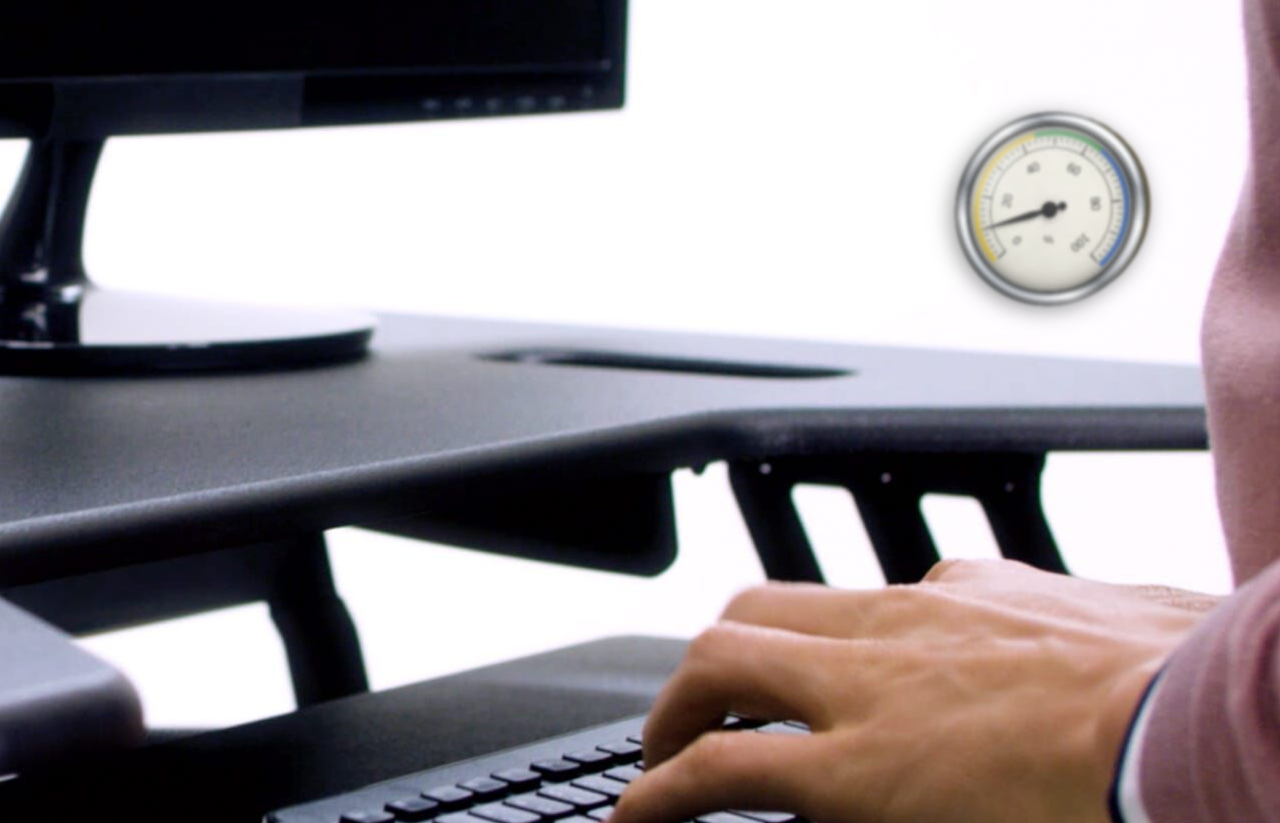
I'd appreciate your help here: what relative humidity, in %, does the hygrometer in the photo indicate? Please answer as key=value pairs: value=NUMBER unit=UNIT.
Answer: value=10 unit=%
